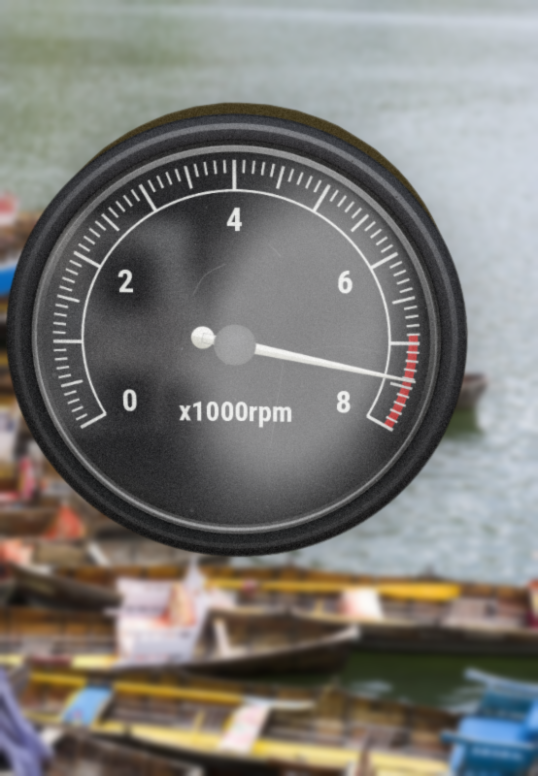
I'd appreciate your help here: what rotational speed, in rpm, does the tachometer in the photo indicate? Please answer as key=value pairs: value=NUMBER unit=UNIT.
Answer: value=7400 unit=rpm
